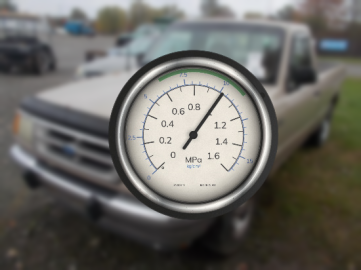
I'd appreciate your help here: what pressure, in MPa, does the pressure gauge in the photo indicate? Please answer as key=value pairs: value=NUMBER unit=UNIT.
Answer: value=1 unit=MPa
